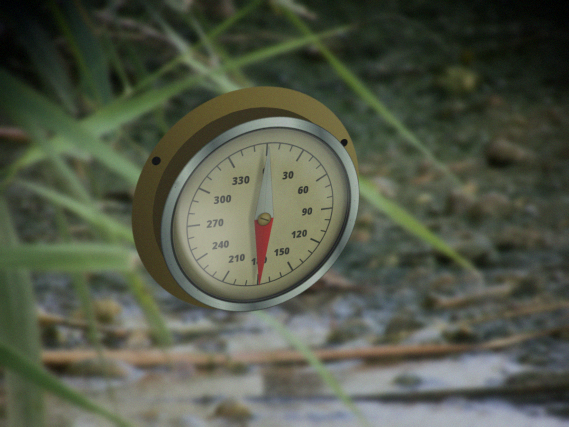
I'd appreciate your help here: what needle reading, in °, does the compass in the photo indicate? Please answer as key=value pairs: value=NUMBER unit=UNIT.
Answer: value=180 unit=°
